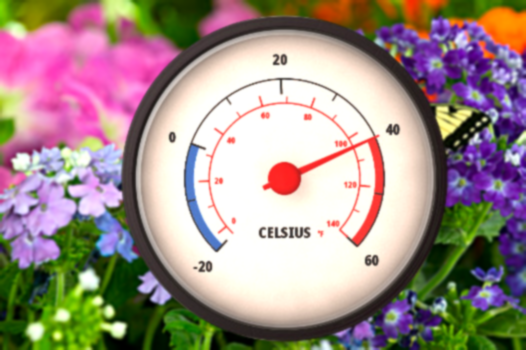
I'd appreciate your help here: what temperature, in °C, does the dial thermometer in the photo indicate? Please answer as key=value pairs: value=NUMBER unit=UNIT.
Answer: value=40 unit=°C
